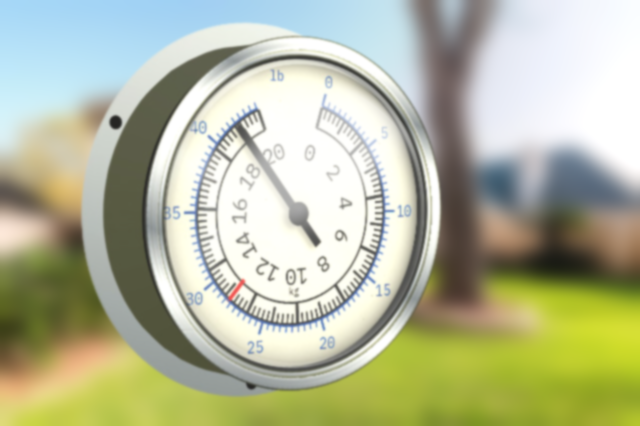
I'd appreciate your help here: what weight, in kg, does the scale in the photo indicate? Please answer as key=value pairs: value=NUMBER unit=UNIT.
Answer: value=19 unit=kg
